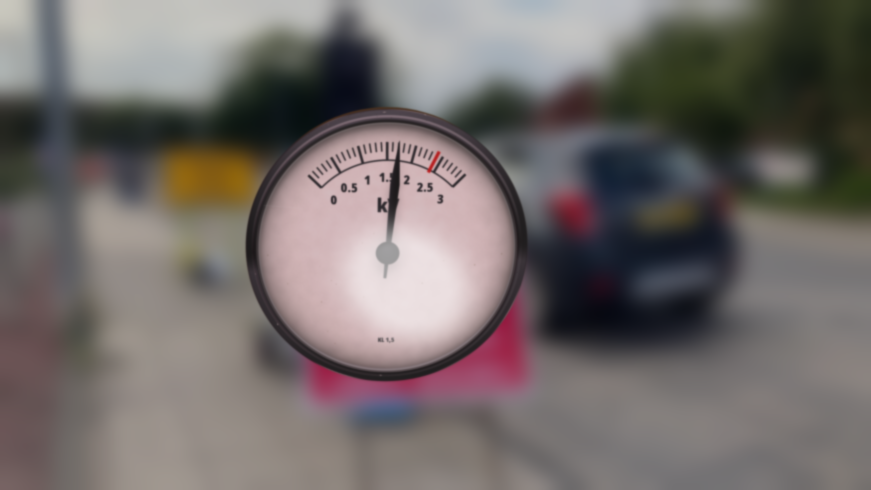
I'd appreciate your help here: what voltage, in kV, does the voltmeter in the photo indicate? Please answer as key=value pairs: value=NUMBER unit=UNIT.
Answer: value=1.7 unit=kV
